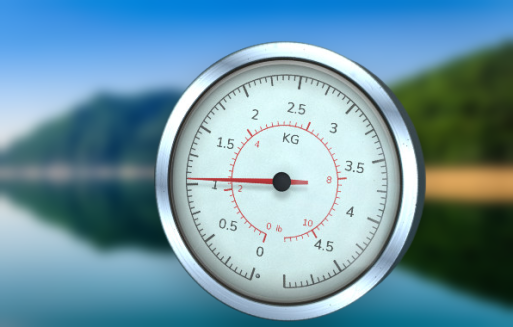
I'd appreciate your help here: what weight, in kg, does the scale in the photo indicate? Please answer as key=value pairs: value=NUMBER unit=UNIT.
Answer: value=1.05 unit=kg
